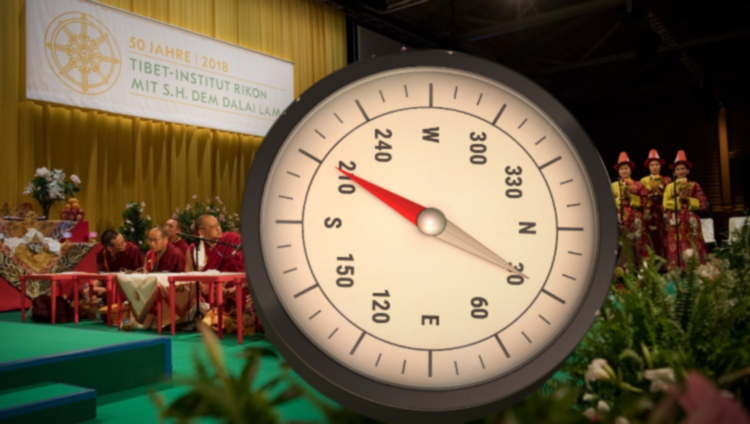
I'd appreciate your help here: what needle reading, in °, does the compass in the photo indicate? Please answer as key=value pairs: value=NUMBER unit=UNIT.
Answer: value=210 unit=°
